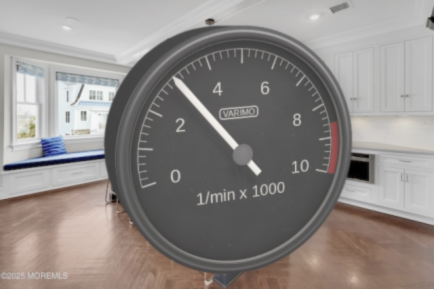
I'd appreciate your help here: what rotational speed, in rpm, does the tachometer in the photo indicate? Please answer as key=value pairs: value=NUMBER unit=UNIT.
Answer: value=3000 unit=rpm
